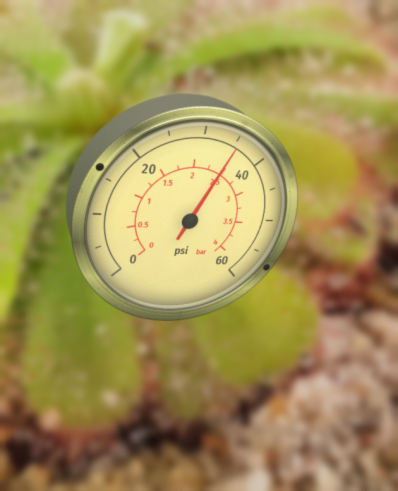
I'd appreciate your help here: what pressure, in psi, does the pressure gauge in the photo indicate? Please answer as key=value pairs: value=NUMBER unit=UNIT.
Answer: value=35 unit=psi
